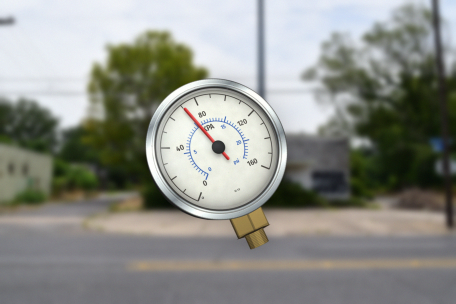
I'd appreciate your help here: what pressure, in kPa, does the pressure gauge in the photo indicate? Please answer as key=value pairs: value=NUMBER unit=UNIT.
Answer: value=70 unit=kPa
